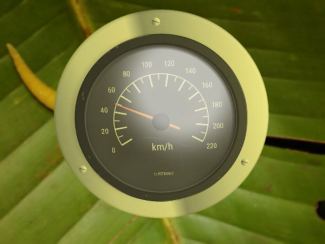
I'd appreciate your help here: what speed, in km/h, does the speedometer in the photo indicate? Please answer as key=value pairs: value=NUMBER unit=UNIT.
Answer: value=50 unit=km/h
